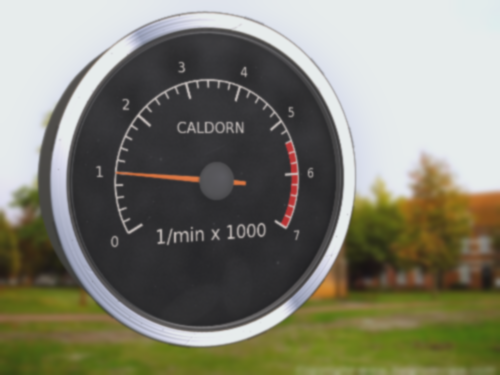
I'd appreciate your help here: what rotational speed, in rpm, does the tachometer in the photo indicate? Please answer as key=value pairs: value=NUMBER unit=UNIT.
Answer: value=1000 unit=rpm
